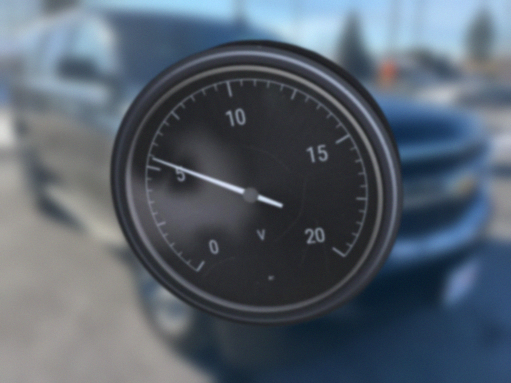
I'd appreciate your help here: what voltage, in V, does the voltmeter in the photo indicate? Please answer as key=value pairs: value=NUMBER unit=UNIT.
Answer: value=5.5 unit=V
